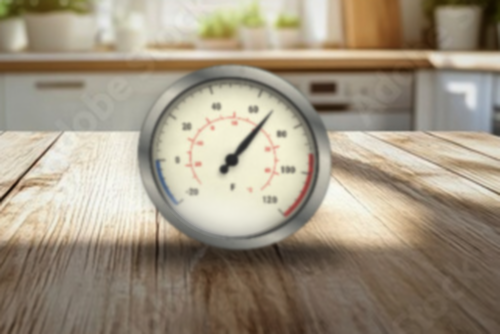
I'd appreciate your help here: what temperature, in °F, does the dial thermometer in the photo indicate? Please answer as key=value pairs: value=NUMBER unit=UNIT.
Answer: value=68 unit=°F
